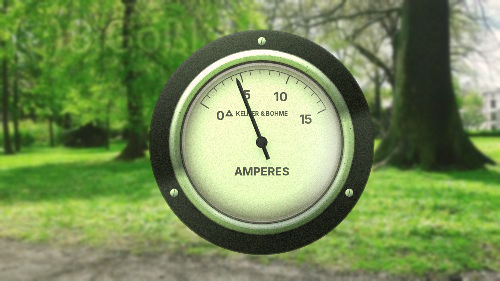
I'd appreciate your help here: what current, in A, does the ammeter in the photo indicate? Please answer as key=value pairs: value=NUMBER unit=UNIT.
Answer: value=4.5 unit=A
